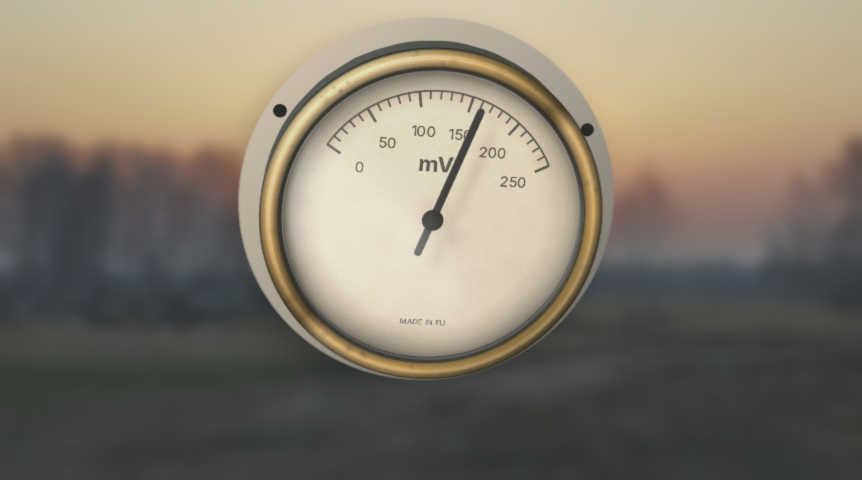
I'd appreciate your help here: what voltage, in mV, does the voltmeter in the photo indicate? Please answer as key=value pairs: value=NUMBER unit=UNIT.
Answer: value=160 unit=mV
